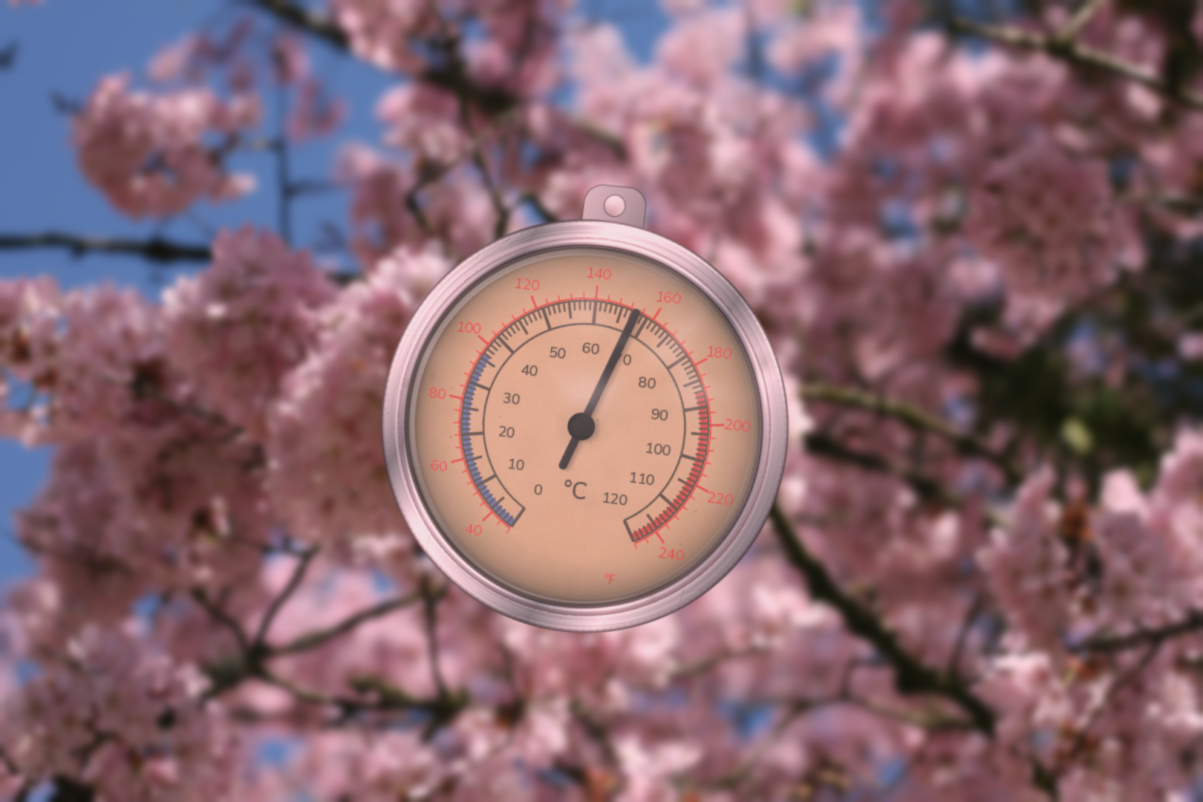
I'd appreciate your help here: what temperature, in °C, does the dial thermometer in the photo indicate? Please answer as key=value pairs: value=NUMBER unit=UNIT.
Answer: value=68 unit=°C
